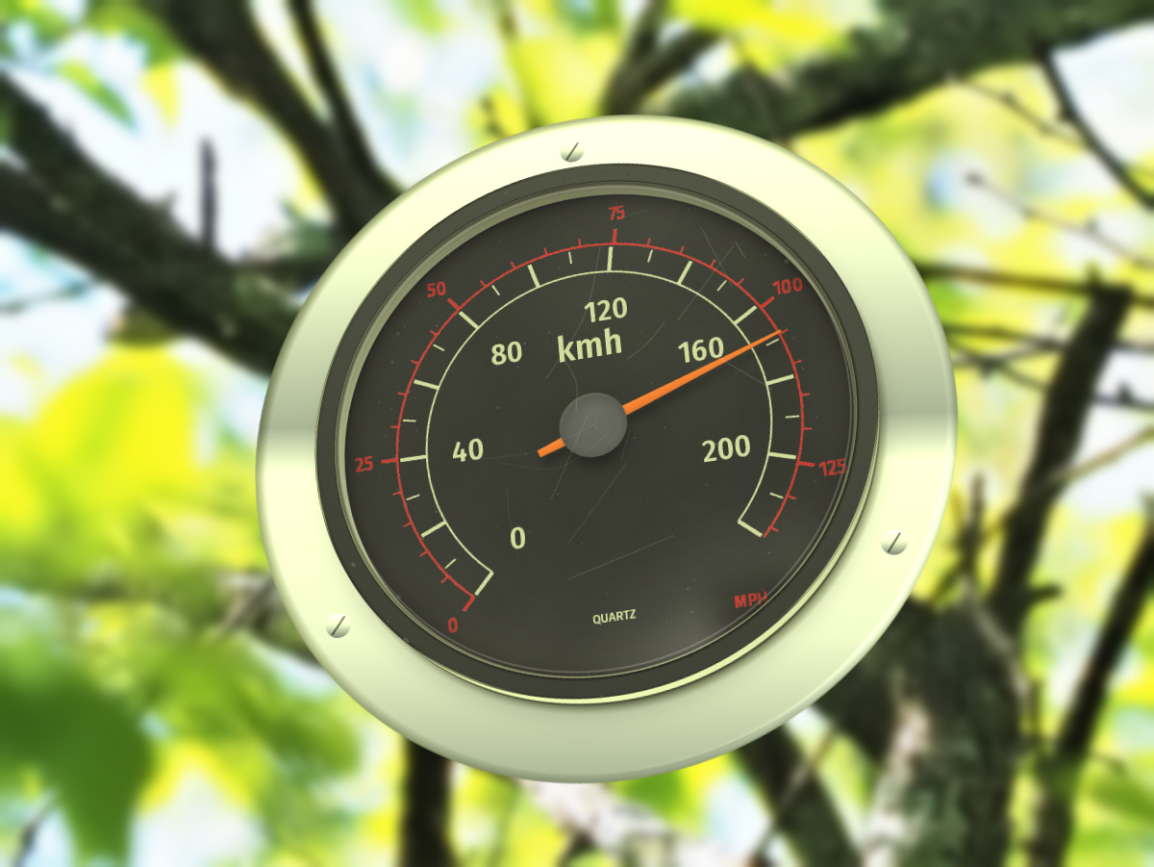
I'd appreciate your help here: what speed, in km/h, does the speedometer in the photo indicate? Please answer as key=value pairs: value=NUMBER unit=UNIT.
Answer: value=170 unit=km/h
